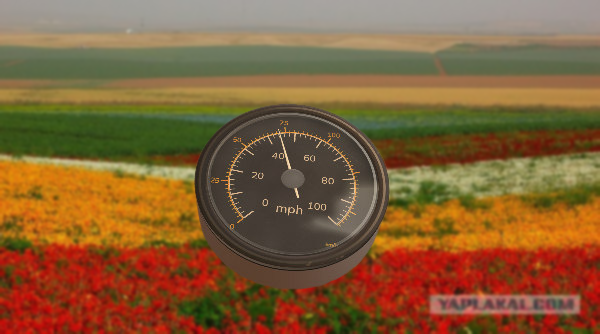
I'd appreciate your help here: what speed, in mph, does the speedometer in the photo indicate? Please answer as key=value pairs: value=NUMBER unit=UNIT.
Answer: value=44 unit=mph
